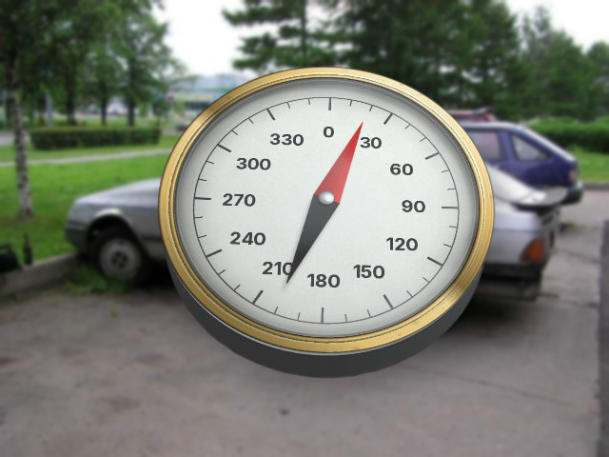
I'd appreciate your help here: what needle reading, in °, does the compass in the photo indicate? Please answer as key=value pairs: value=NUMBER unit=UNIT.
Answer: value=20 unit=°
